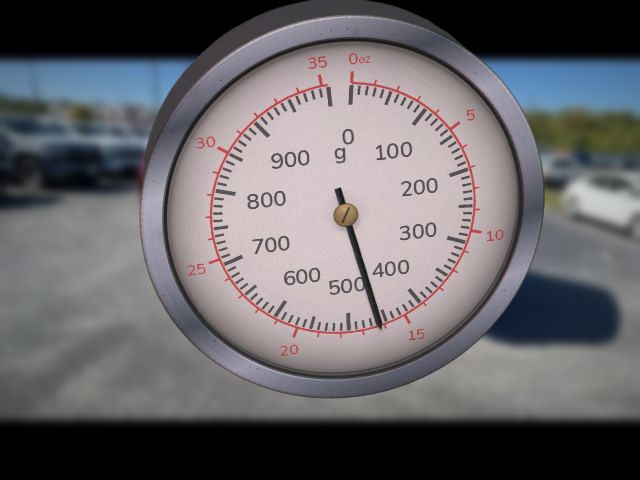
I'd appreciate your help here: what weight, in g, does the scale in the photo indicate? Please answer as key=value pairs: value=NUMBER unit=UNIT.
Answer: value=460 unit=g
